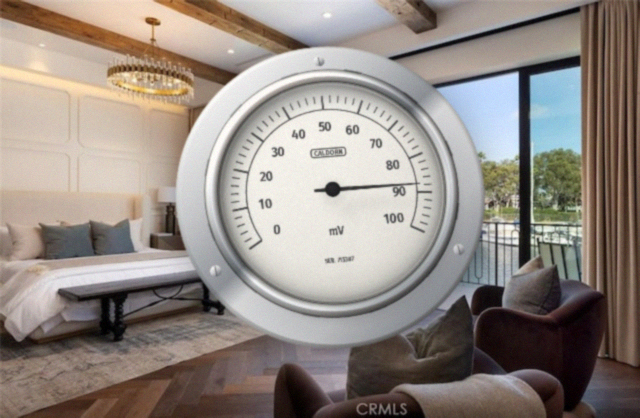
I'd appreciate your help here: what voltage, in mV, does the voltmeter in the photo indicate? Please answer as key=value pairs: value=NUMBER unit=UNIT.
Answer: value=88 unit=mV
